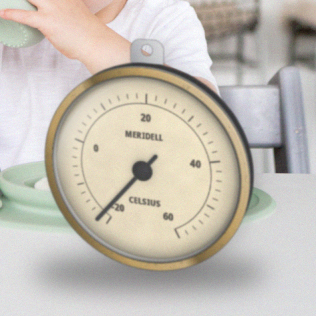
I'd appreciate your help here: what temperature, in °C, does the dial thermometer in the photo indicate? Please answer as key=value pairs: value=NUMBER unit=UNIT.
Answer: value=-18 unit=°C
